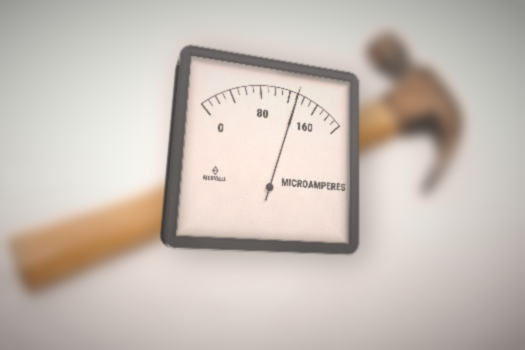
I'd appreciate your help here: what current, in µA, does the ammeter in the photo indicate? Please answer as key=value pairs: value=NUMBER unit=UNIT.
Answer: value=130 unit=µA
